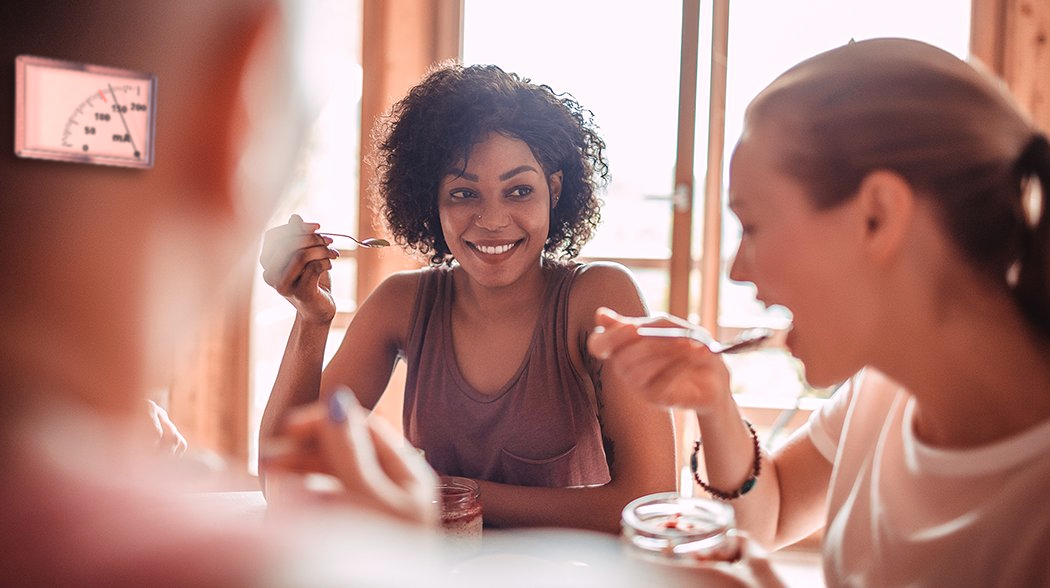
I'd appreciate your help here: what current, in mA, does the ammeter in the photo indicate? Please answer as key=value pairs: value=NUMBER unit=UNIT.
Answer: value=150 unit=mA
